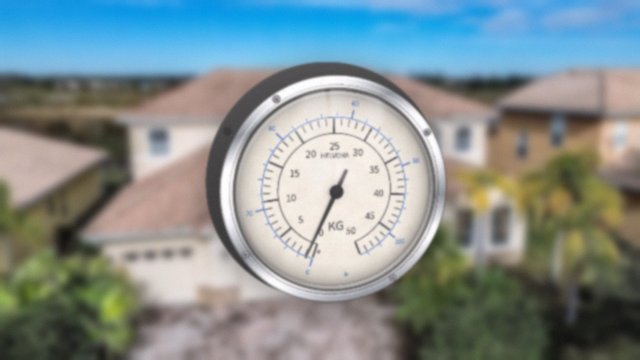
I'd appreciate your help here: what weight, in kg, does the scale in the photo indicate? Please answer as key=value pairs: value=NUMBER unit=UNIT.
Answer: value=1 unit=kg
